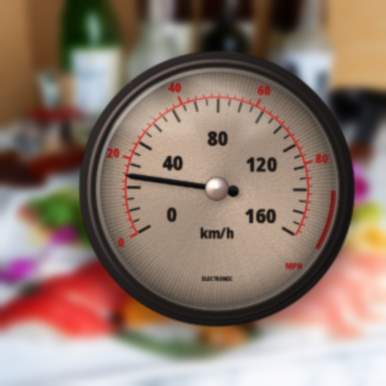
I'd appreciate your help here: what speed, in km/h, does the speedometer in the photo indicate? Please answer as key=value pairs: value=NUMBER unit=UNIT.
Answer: value=25 unit=km/h
